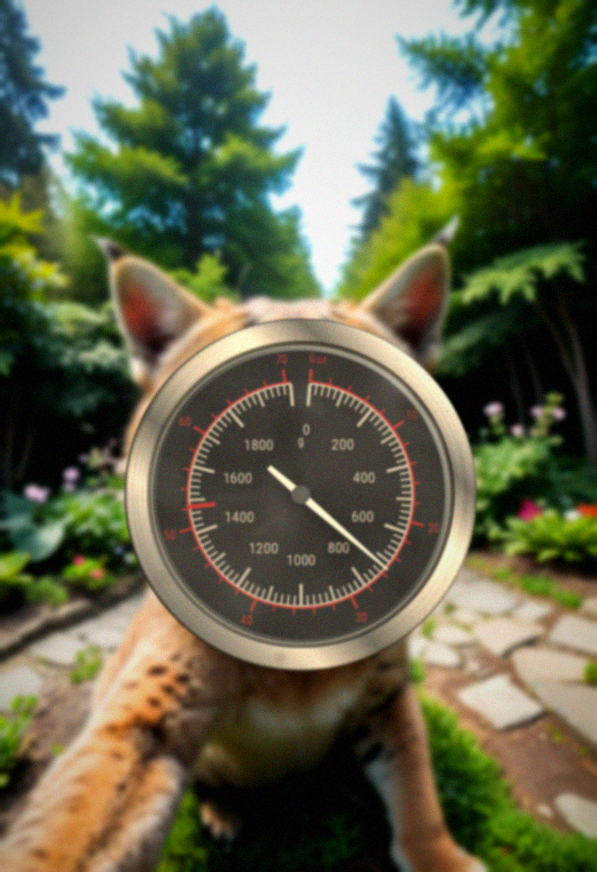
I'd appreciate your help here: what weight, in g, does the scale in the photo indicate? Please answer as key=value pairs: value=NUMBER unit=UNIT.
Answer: value=720 unit=g
